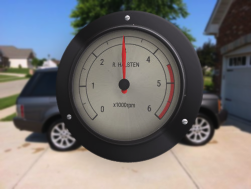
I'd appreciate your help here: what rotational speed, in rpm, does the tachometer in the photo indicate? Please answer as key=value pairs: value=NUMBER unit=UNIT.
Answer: value=3000 unit=rpm
